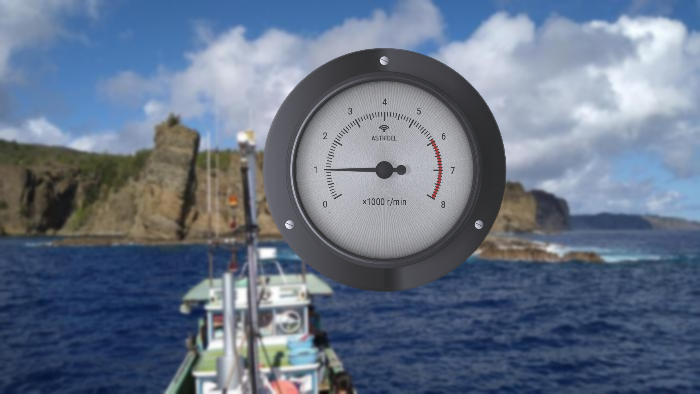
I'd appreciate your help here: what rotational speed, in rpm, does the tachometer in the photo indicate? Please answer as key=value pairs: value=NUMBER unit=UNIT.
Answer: value=1000 unit=rpm
